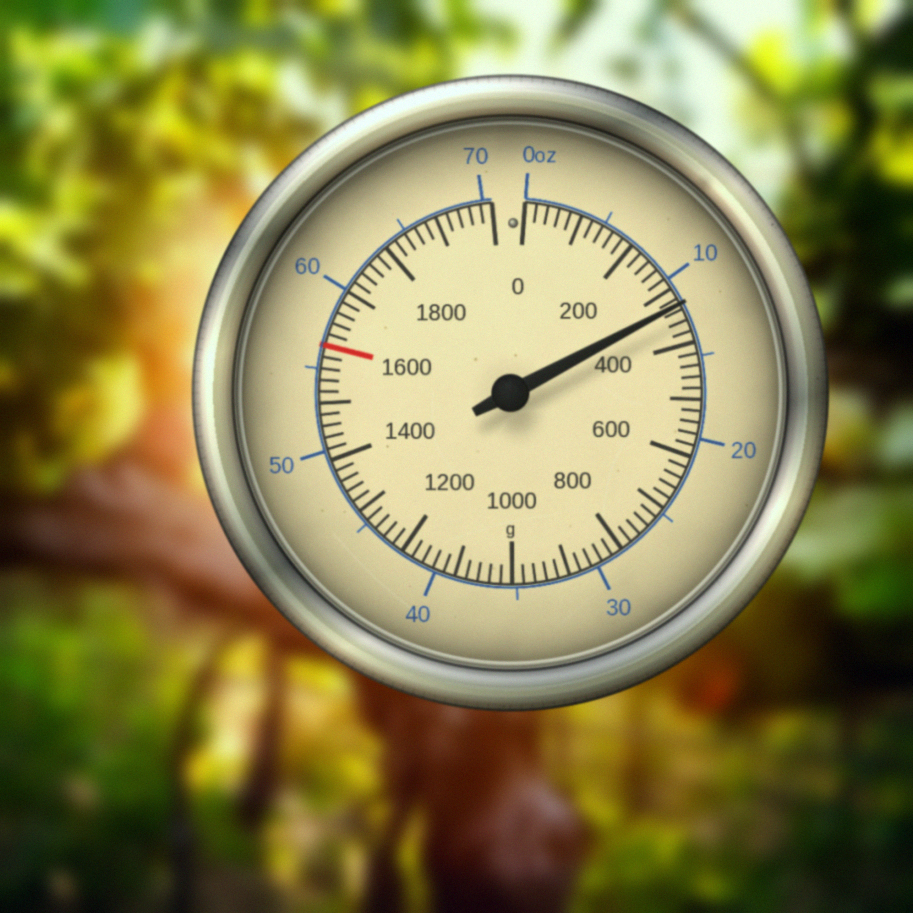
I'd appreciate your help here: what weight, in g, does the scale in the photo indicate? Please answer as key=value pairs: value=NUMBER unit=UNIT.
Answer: value=330 unit=g
